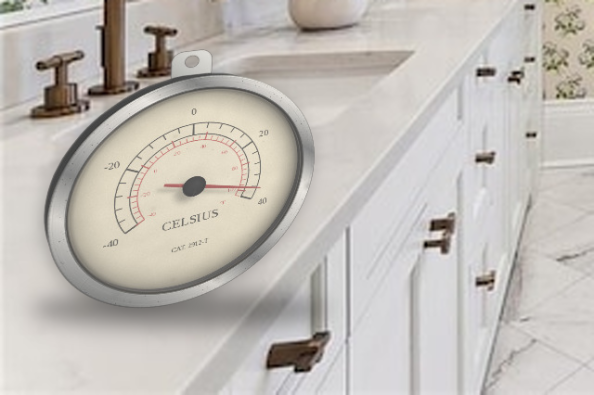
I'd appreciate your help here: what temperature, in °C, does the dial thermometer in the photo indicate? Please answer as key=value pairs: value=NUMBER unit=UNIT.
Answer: value=36 unit=°C
